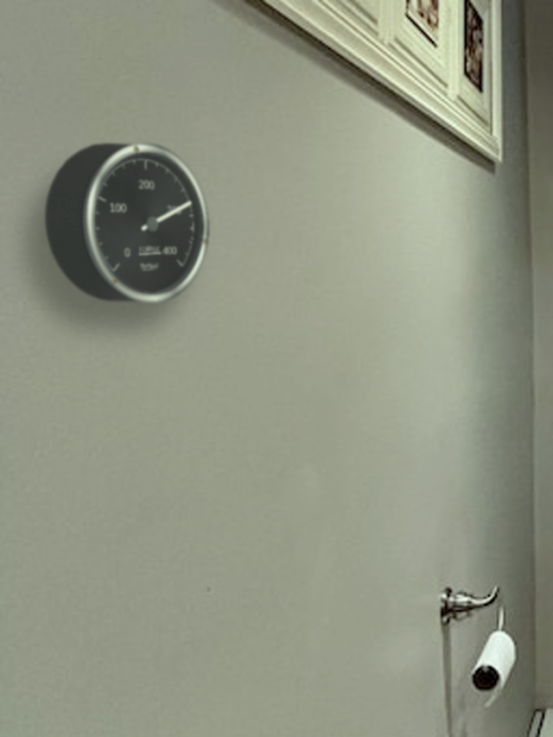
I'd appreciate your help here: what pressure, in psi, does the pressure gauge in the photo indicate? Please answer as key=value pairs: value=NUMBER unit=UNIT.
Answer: value=300 unit=psi
